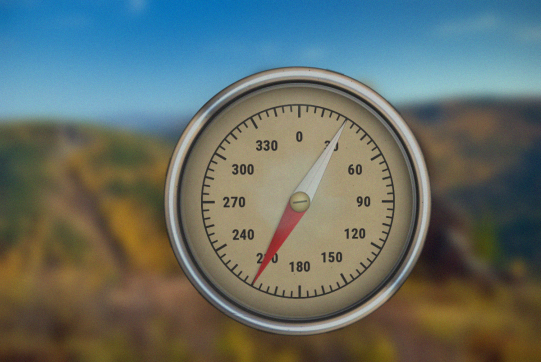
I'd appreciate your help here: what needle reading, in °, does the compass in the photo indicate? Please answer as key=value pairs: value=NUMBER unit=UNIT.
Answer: value=210 unit=°
